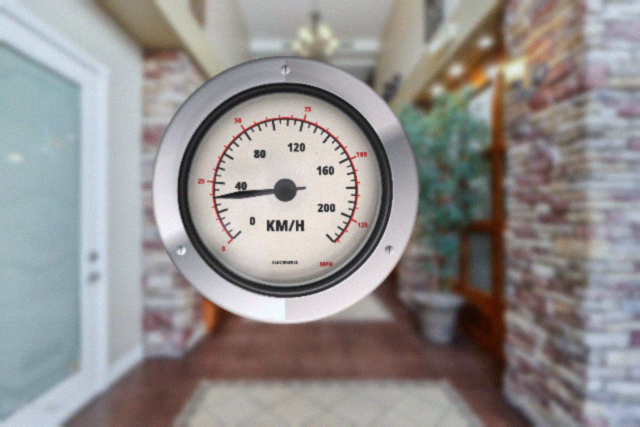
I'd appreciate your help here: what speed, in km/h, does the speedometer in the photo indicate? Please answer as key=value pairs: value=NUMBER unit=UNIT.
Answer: value=30 unit=km/h
